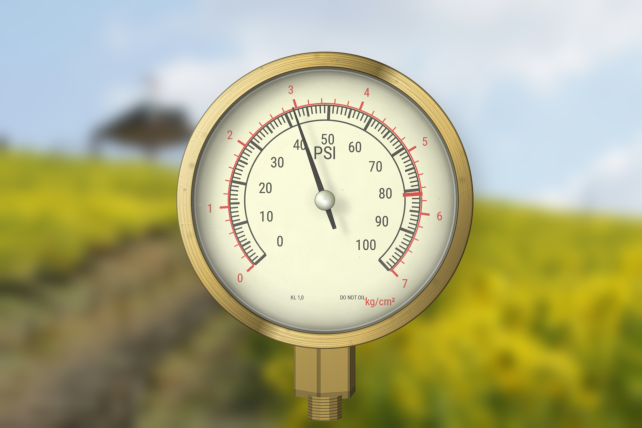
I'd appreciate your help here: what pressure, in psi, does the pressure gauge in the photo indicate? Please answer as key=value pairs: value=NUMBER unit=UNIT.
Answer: value=42 unit=psi
